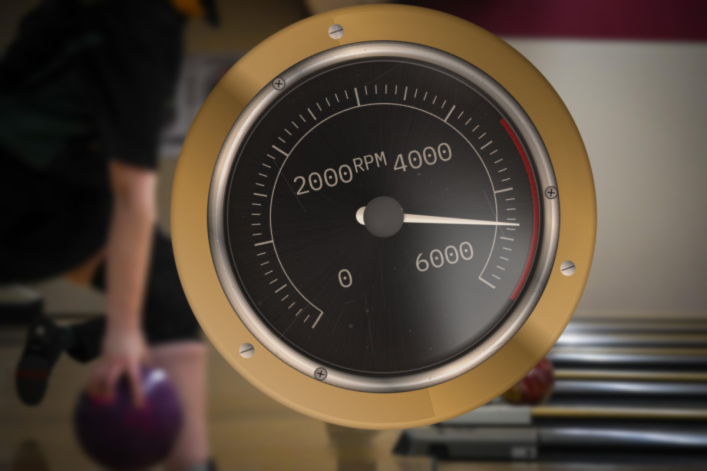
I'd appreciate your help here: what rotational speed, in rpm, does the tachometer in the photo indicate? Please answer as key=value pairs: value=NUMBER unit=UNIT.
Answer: value=5350 unit=rpm
